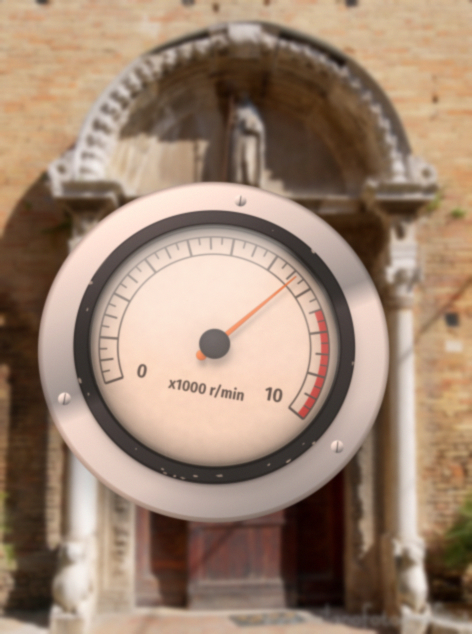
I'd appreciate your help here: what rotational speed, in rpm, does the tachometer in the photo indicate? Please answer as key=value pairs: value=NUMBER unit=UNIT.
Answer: value=6625 unit=rpm
